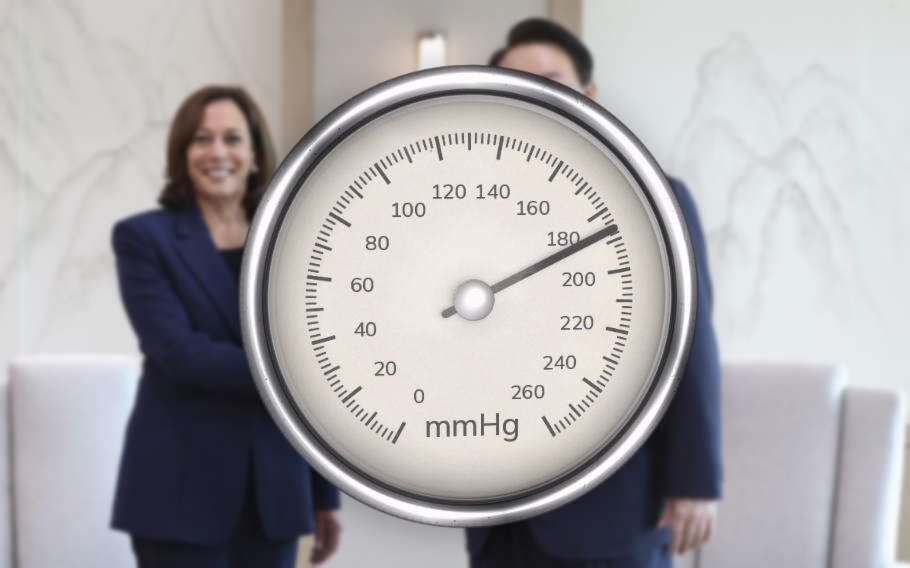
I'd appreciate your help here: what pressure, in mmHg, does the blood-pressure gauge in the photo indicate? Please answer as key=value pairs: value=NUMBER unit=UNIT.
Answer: value=186 unit=mmHg
